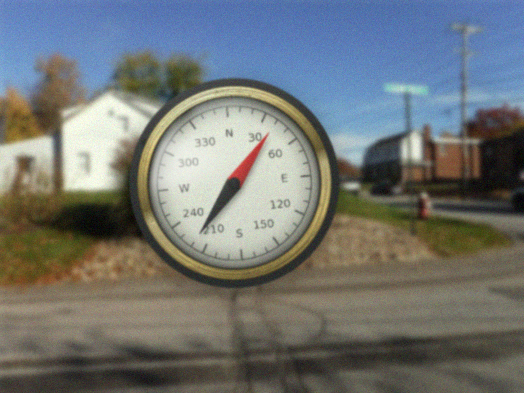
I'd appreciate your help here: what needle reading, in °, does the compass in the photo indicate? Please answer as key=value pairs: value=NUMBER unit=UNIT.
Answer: value=40 unit=°
